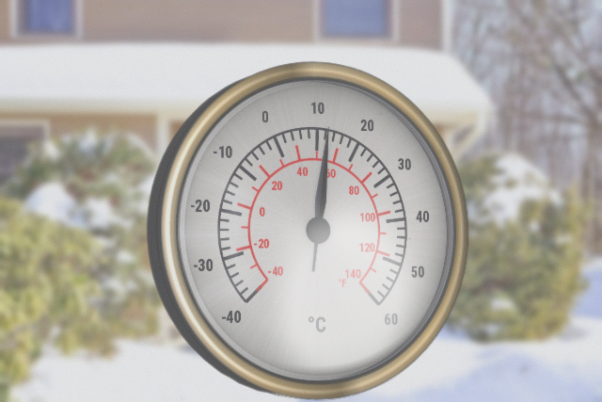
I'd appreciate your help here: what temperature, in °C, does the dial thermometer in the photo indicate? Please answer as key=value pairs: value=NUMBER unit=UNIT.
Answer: value=12 unit=°C
